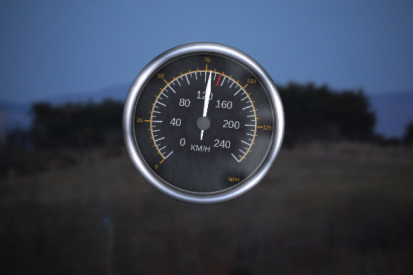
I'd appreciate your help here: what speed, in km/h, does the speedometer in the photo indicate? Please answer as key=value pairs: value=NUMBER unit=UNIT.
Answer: value=125 unit=km/h
